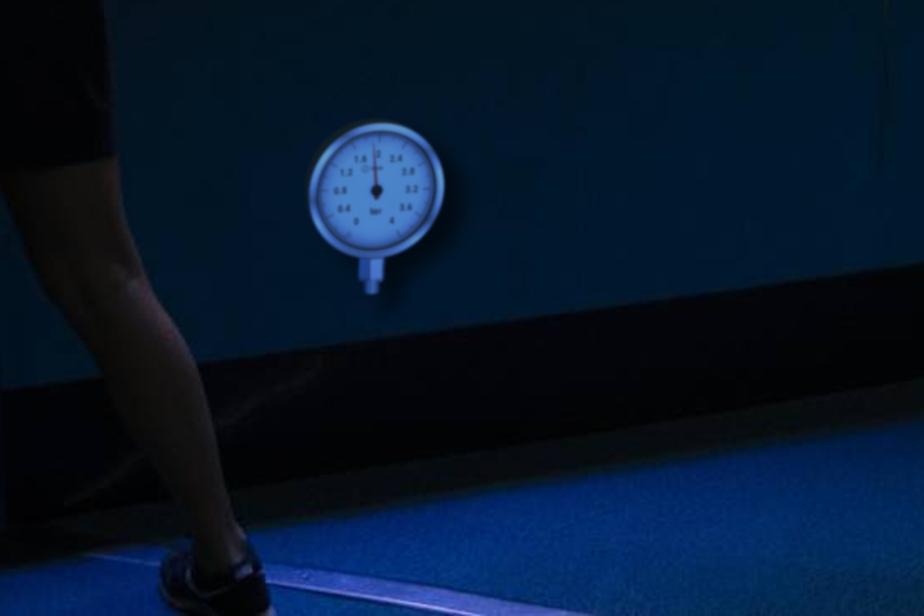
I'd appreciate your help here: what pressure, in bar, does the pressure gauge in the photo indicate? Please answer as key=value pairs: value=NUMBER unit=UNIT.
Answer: value=1.9 unit=bar
